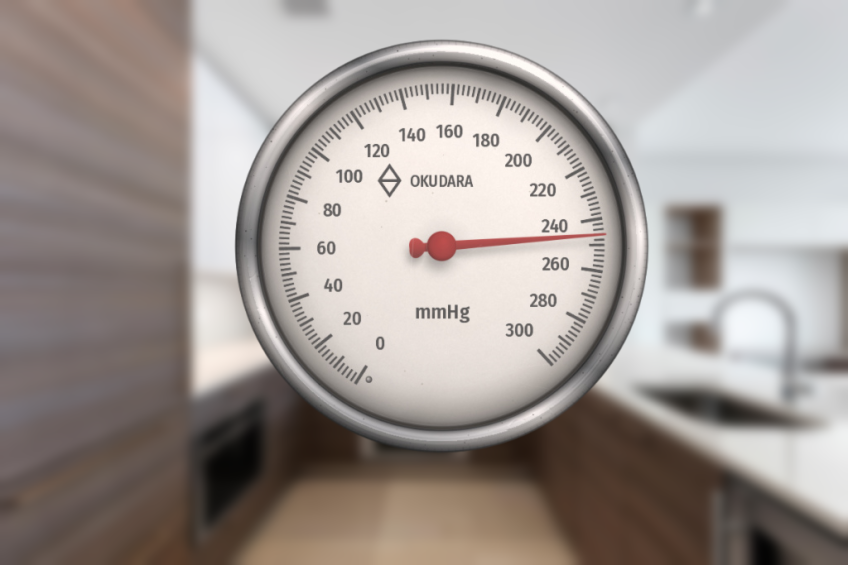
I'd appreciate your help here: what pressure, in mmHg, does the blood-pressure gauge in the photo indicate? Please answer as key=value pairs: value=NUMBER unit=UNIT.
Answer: value=246 unit=mmHg
